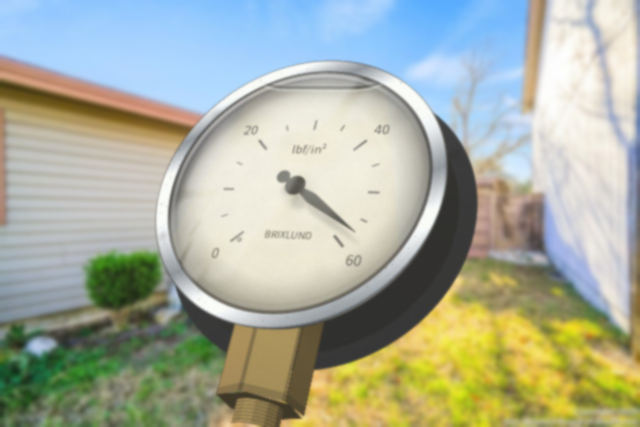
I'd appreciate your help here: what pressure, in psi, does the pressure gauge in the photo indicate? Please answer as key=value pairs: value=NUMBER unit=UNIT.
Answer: value=57.5 unit=psi
